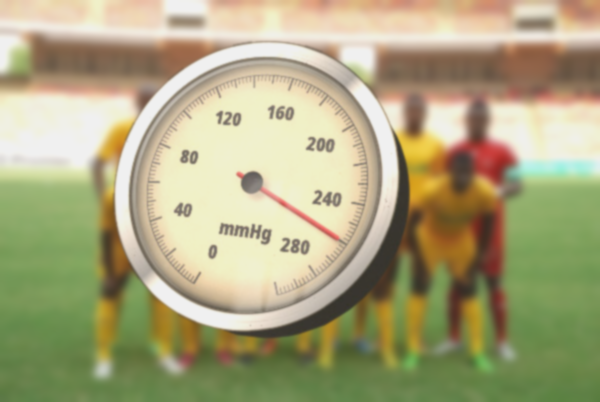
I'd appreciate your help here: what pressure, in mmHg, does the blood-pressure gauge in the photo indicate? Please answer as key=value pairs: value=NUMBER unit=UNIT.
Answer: value=260 unit=mmHg
